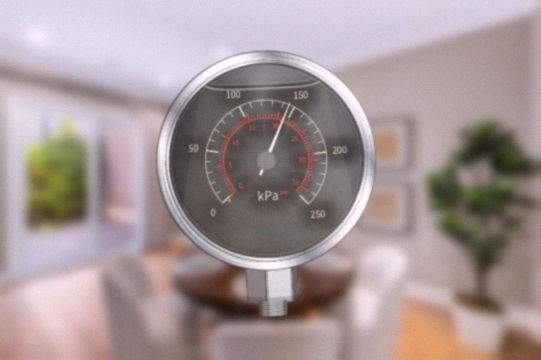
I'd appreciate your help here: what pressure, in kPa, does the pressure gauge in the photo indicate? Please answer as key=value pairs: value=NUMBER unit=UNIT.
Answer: value=145 unit=kPa
